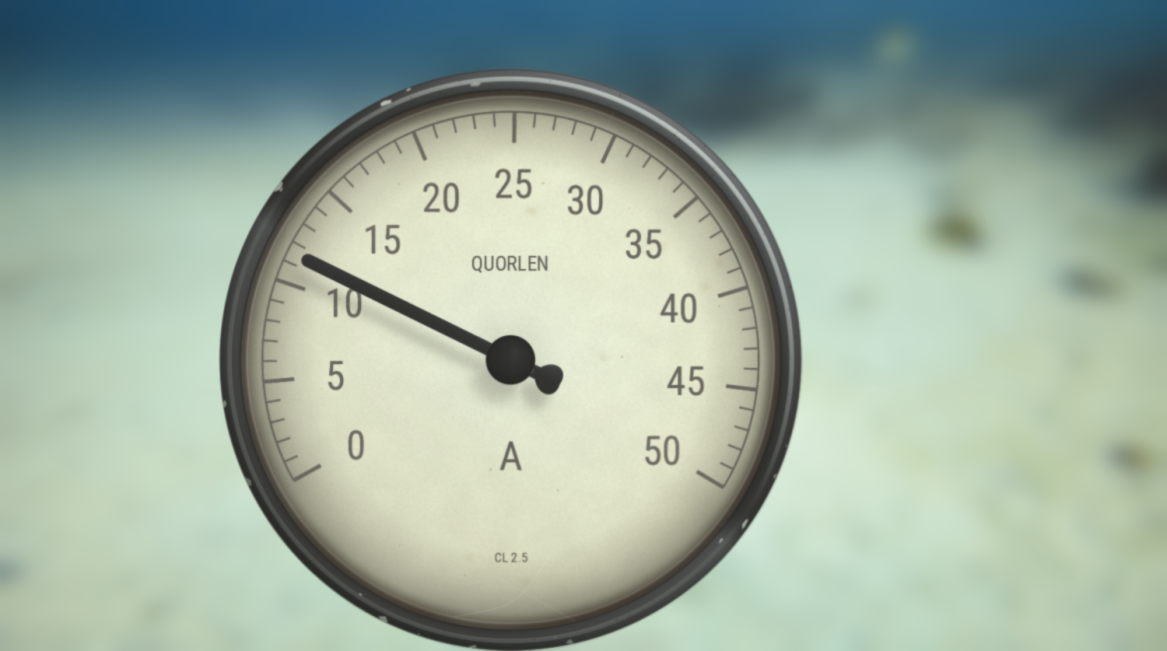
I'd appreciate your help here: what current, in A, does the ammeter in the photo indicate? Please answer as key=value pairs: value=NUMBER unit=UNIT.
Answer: value=11.5 unit=A
